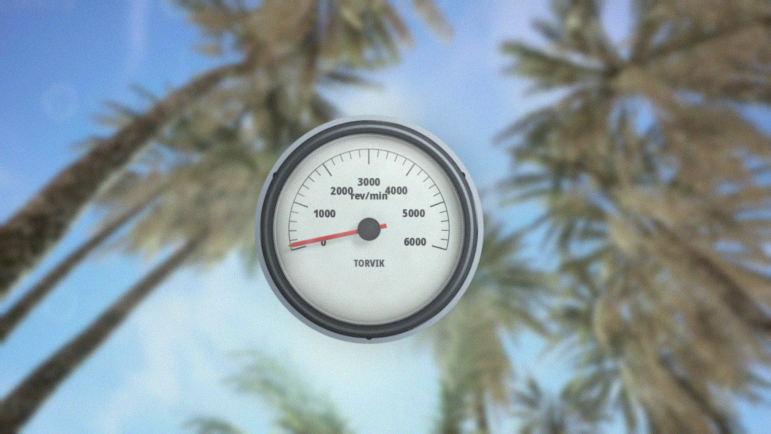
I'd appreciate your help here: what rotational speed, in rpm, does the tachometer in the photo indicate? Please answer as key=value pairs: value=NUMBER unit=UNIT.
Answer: value=100 unit=rpm
